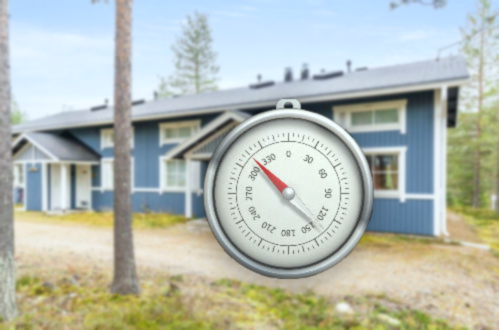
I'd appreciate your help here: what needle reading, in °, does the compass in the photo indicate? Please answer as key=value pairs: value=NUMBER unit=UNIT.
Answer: value=315 unit=°
